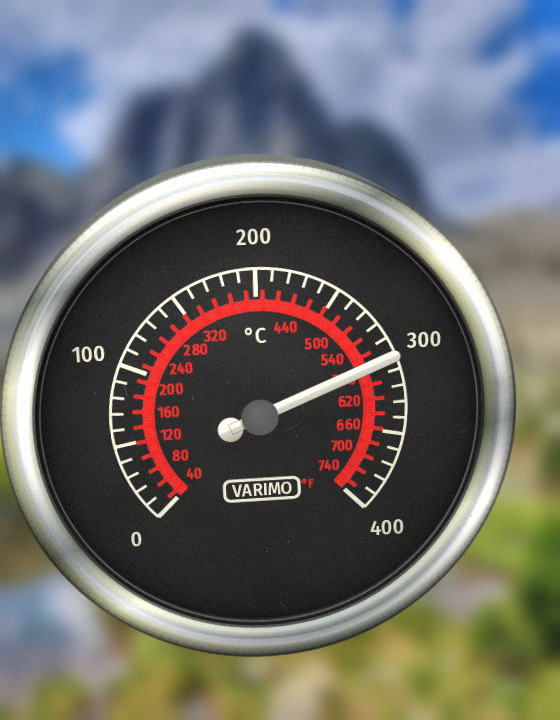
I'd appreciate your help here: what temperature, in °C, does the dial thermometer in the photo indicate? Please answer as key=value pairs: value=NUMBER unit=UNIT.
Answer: value=300 unit=°C
